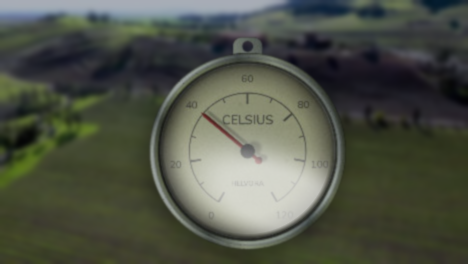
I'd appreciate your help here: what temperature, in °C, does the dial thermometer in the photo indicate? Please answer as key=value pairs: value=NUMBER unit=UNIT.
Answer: value=40 unit=°C
